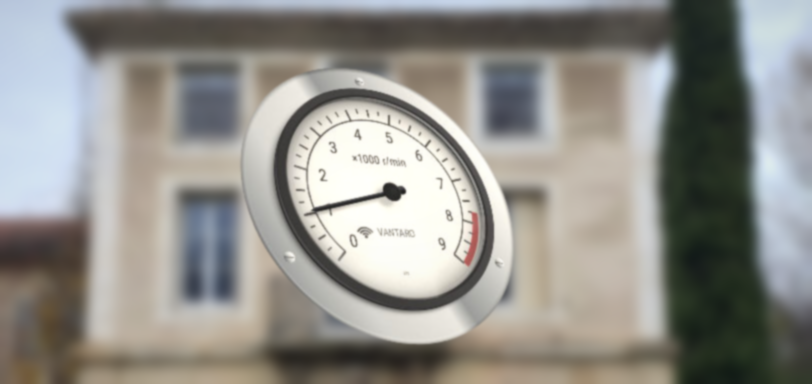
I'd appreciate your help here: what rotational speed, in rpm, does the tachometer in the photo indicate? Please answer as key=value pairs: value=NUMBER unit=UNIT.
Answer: value=1000 unit=rpm
